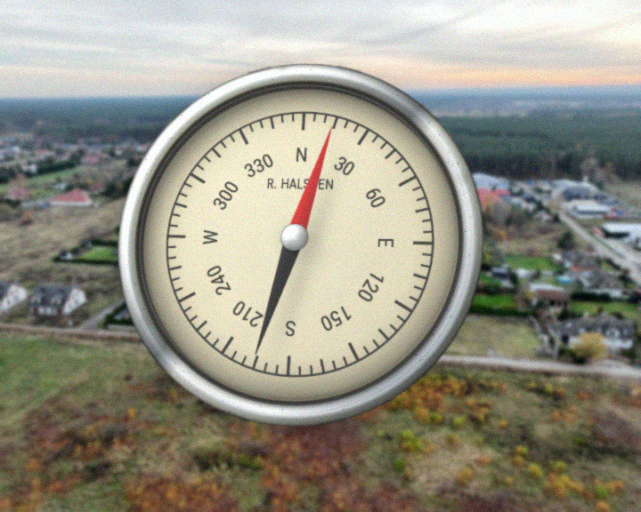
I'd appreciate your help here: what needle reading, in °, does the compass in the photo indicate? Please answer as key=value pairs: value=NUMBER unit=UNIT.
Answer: value=15 unit=°
